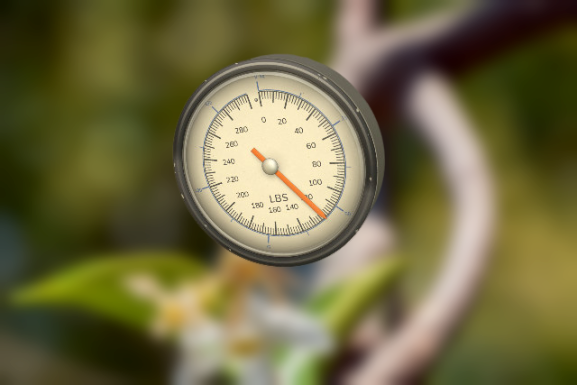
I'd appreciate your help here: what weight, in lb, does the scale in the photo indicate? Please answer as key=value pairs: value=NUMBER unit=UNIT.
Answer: value=120 unit=lb
